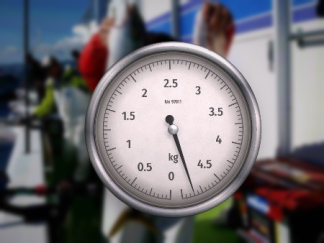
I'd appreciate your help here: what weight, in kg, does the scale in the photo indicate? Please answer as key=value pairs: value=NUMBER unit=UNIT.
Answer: value=4.85 unit=kg
